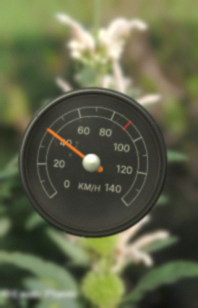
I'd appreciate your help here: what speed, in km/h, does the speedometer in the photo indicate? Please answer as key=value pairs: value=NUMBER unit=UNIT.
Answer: value=40 unit=km/h
